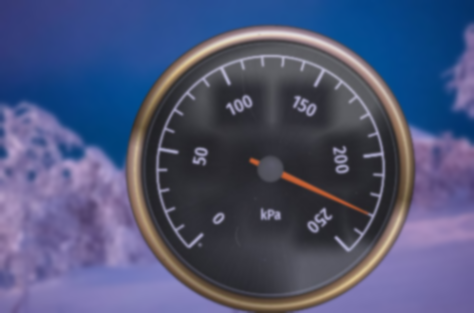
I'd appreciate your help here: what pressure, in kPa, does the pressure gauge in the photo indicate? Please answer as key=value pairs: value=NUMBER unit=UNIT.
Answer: value=230 unit=kPa
